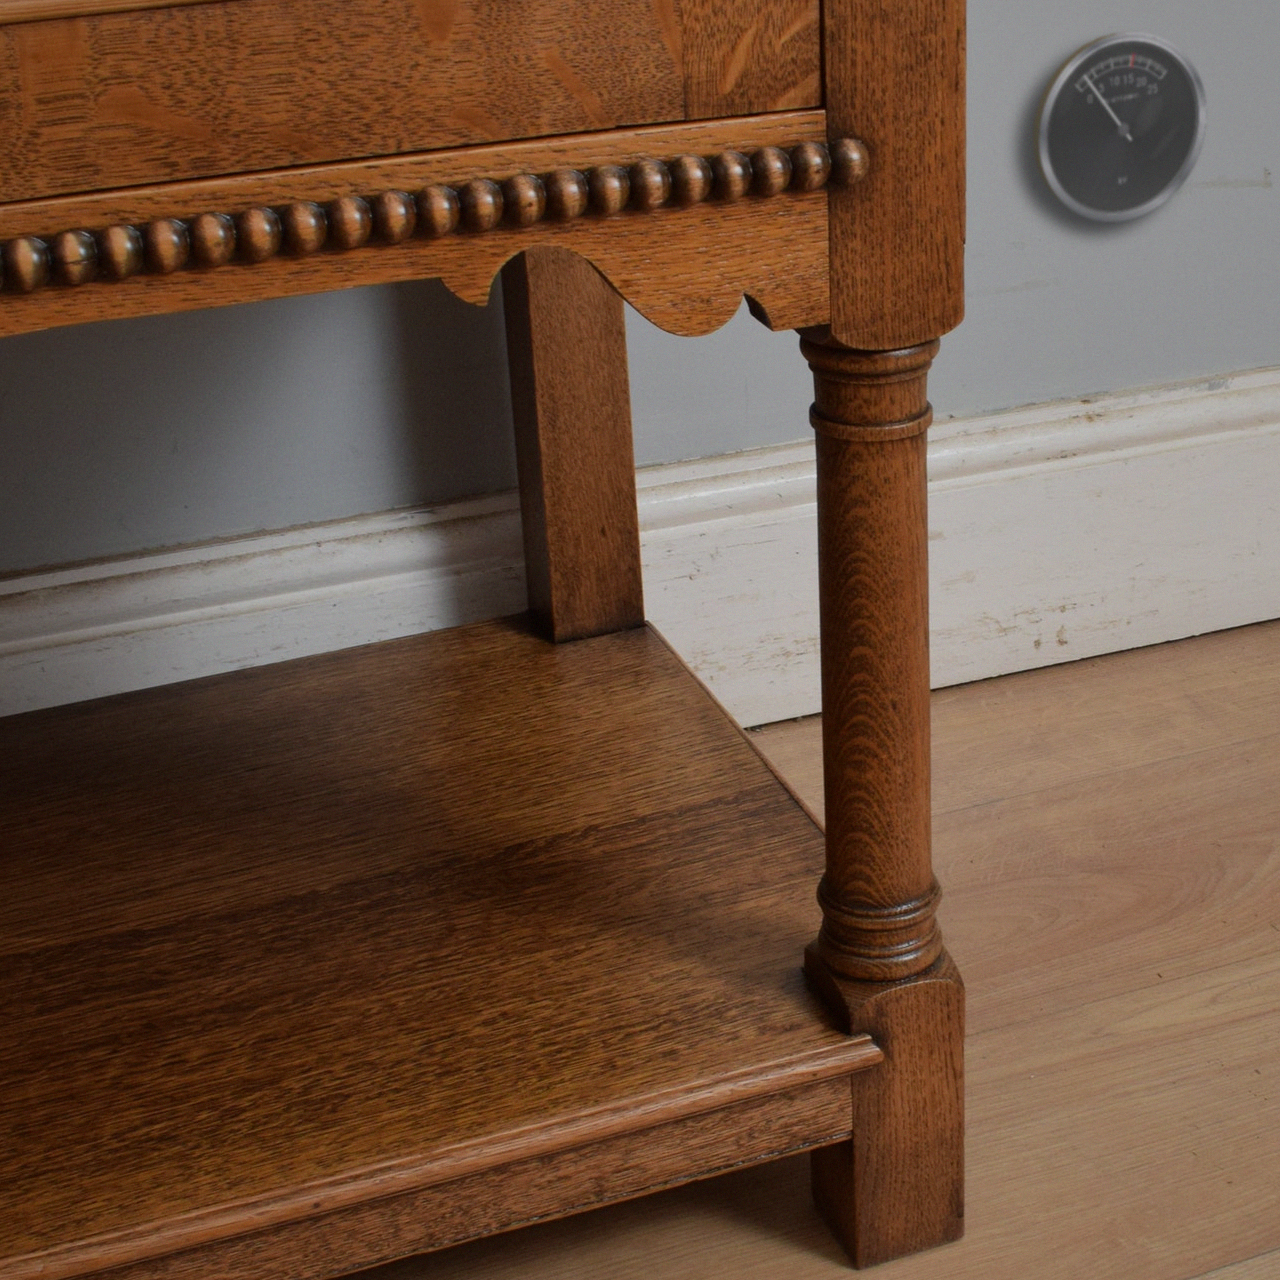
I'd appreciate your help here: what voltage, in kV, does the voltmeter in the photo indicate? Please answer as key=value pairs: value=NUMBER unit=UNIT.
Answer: value=2.5 unit=kV
